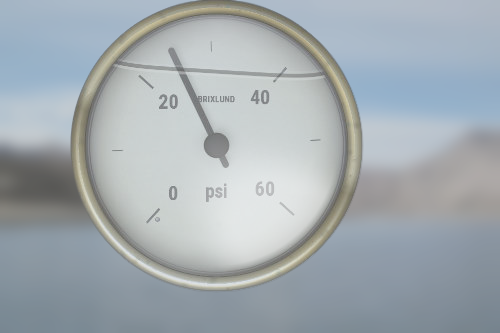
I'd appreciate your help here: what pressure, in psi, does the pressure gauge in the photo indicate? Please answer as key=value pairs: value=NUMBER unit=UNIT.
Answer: value=25 unit=psi
